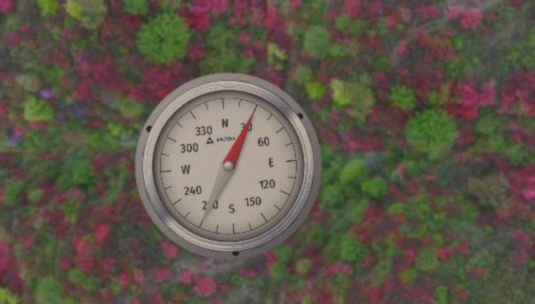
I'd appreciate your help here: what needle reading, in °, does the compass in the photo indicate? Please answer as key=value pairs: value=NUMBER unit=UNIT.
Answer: value=30 unit=°
